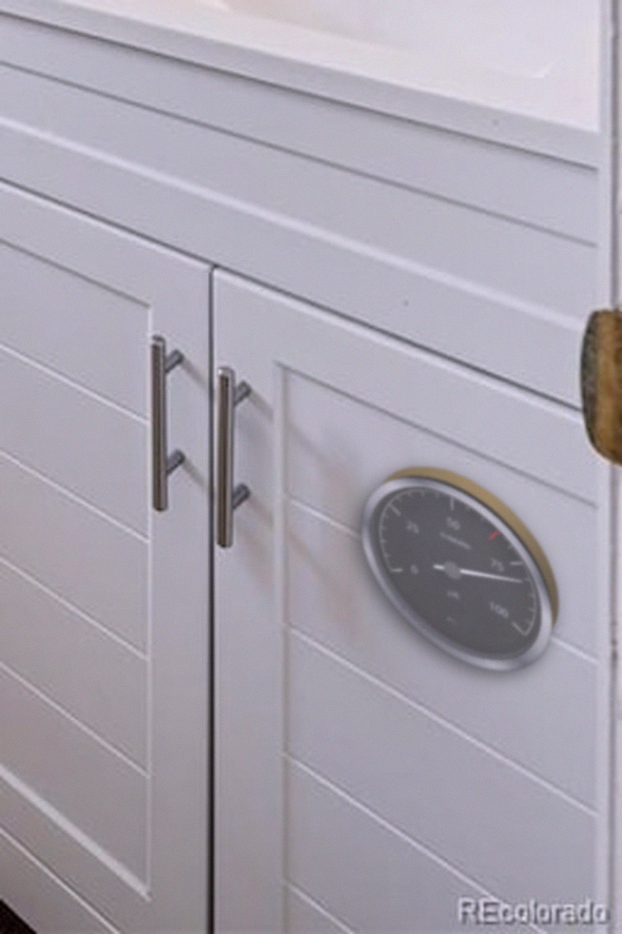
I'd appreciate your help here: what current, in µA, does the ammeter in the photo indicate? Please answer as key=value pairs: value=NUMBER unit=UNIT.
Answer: value=80 unit=µA
